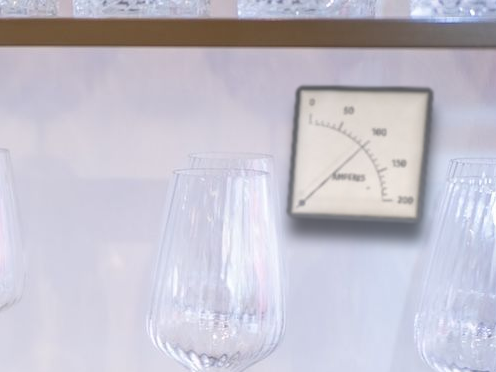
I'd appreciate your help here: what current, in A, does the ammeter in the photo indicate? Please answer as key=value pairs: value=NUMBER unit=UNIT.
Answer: value=100 unit=A
